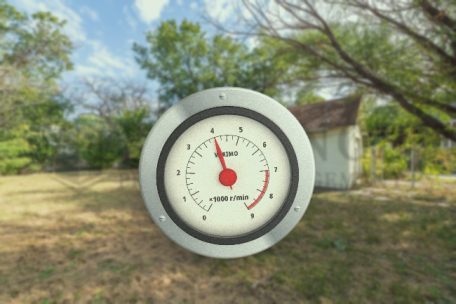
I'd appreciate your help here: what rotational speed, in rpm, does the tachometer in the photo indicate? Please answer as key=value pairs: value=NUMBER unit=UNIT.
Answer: value=4000 unit=rpm
